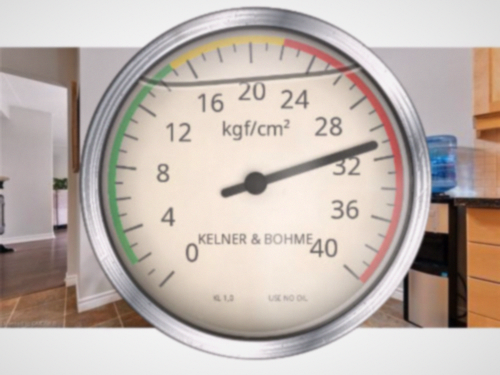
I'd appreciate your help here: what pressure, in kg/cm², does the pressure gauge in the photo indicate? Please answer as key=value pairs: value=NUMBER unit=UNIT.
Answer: value=31 unit=kg/cm²
